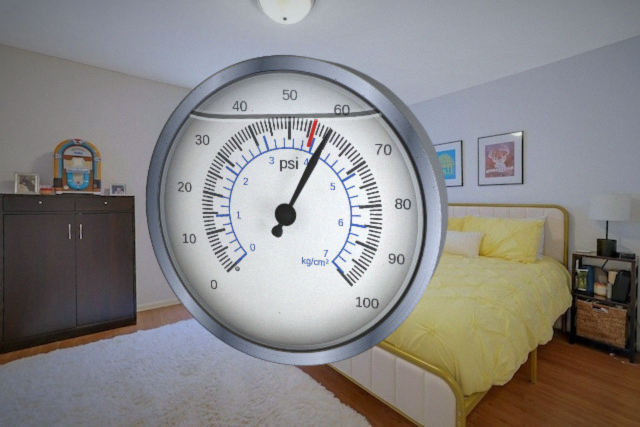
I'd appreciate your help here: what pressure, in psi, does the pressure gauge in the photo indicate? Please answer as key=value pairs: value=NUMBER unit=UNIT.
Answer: value=60 unit=psi
